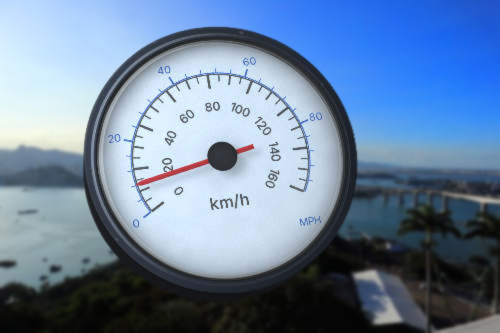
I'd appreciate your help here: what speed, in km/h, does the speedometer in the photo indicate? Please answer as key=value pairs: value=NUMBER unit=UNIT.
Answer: value=12.5 unit=km/h
